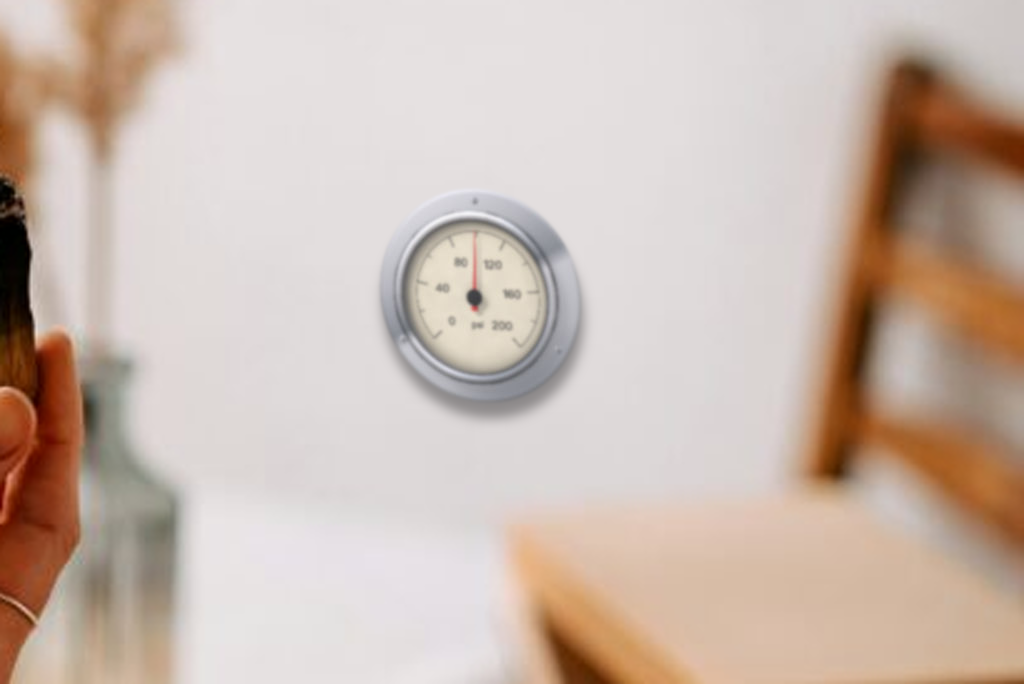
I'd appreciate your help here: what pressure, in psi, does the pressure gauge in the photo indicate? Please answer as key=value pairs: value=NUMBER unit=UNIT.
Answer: value=100 unit=psi
